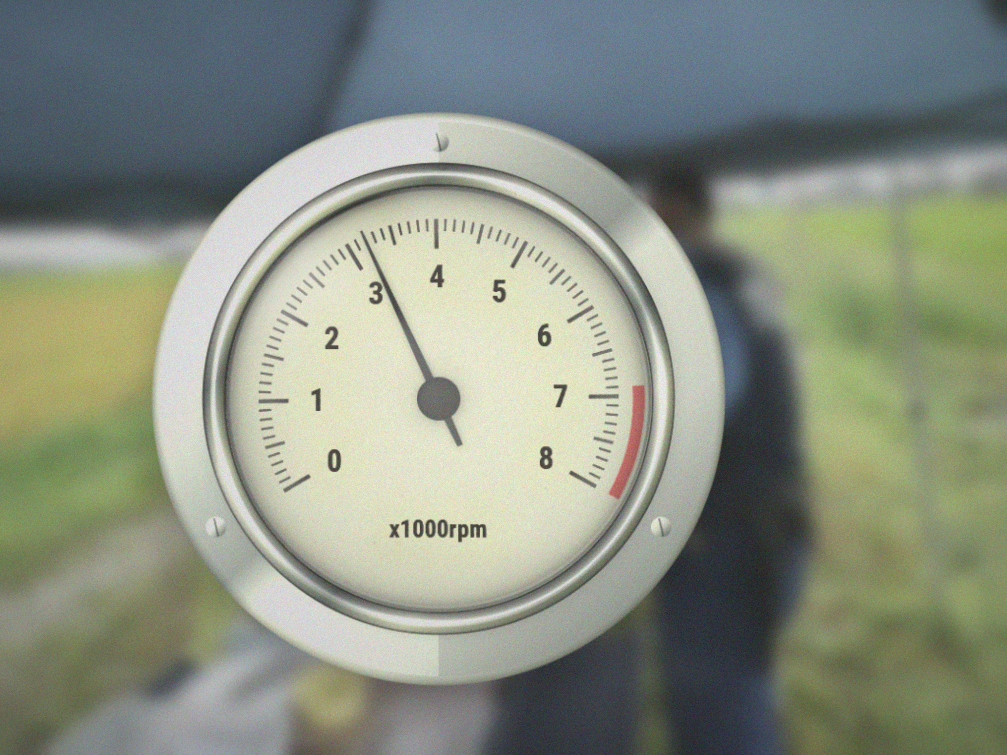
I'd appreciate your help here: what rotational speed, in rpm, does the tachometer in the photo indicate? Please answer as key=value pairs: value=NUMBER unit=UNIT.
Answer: value=3200 unit=rpm
